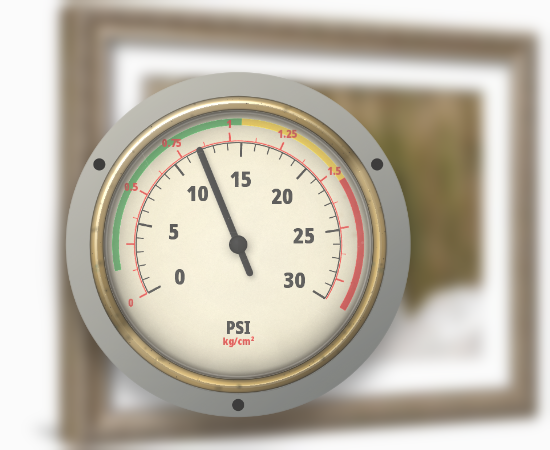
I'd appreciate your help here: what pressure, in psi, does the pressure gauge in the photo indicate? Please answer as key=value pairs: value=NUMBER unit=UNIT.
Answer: value=12 unit=psi
